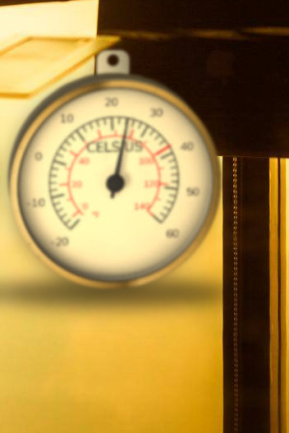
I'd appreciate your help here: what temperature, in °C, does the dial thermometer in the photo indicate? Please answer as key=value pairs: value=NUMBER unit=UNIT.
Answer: value=24 unit=°C
